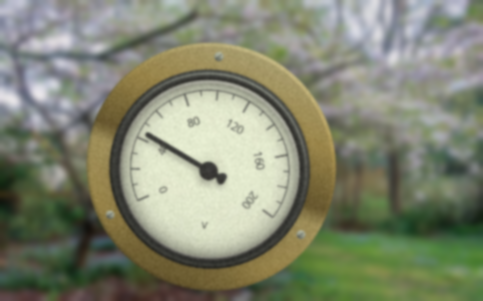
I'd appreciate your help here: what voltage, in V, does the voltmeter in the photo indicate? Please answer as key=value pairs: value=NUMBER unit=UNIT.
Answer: value=45 unit=V
